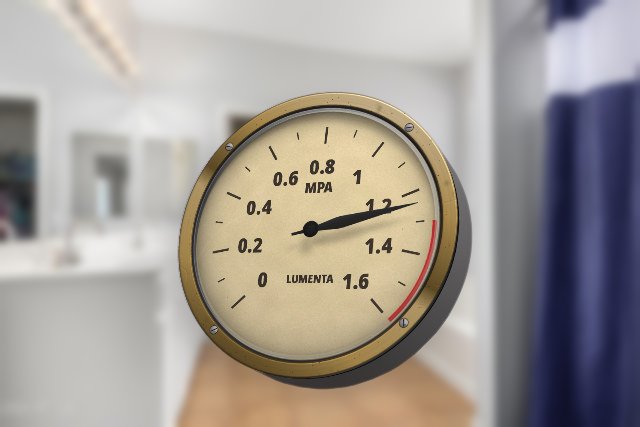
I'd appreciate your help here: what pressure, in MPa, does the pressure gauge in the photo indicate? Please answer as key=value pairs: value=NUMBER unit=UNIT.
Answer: value=1.25 unit=MPa
